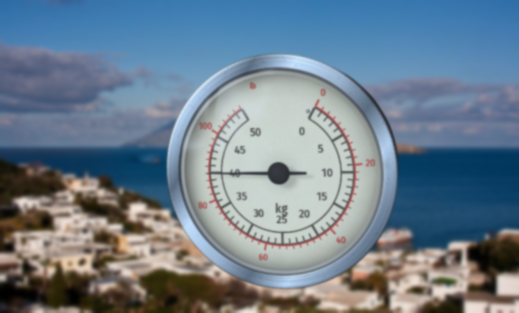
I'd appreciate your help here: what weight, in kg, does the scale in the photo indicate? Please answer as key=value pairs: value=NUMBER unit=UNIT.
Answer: value=40 unit=kg
